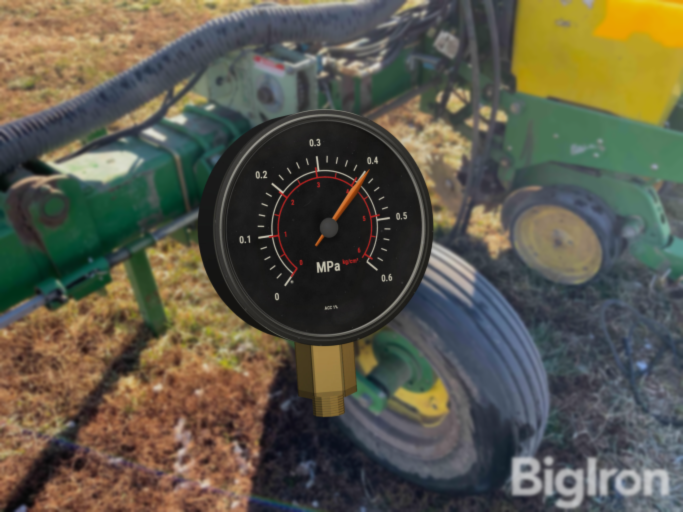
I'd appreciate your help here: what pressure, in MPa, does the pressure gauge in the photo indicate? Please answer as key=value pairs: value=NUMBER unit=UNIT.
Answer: value=0.4 unit=MPa
